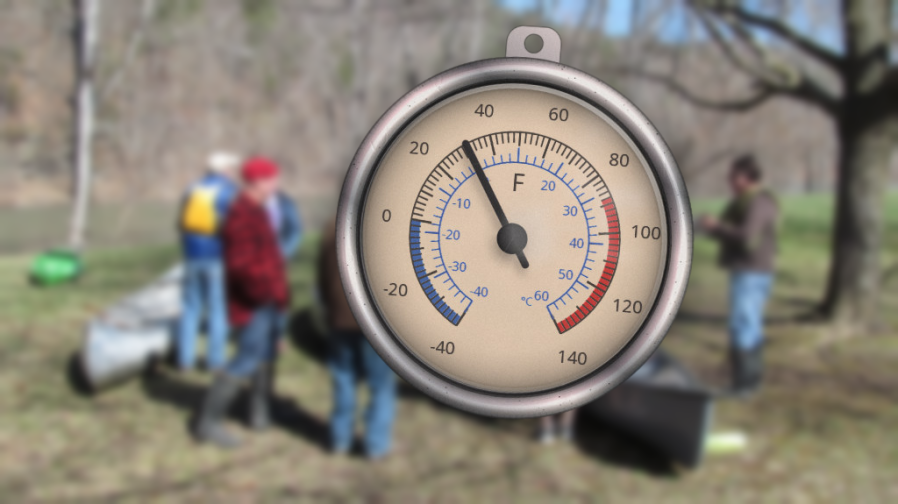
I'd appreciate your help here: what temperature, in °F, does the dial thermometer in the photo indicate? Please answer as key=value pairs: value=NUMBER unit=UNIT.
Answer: value=32 unit=°F
